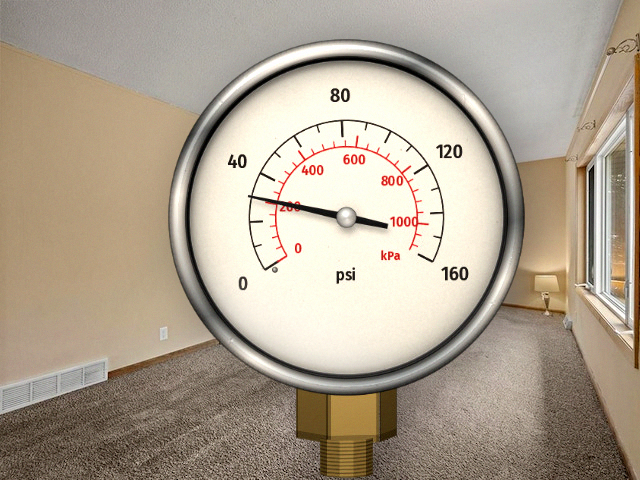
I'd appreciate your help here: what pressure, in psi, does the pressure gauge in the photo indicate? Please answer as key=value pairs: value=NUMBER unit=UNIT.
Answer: value=30 unit=psi
